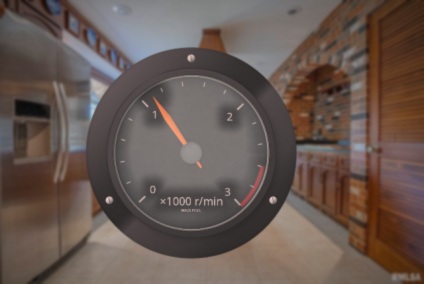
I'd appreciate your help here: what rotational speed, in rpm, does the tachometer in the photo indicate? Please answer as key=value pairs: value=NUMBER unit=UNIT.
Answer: value=1100 unit=rpm
